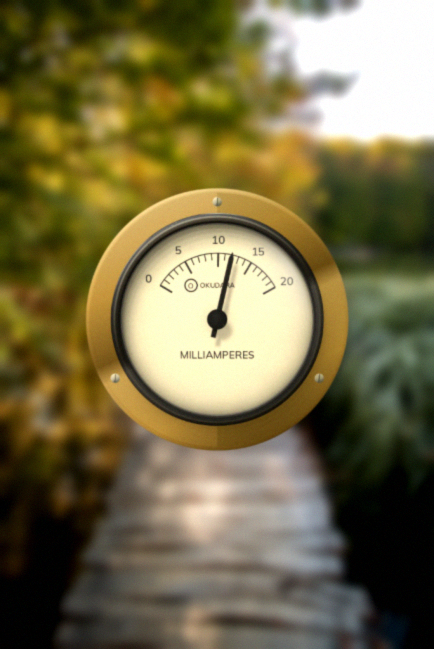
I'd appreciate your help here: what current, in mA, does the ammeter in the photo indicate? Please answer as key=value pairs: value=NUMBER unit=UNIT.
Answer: value=12 unit=mA
